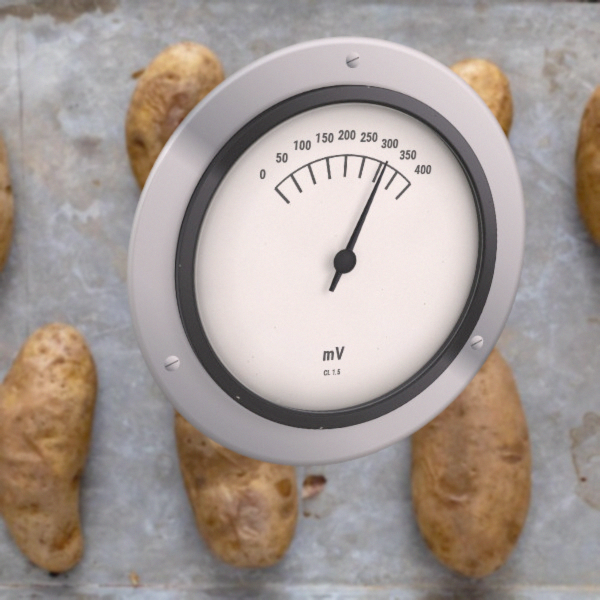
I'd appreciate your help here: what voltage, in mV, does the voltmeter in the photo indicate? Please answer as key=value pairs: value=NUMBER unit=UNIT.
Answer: value=300 unit=mV
